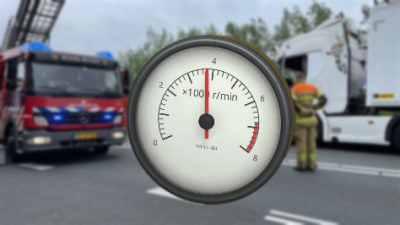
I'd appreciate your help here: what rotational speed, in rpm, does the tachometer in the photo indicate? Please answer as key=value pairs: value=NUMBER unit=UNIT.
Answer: value=3800 unit=rpm
